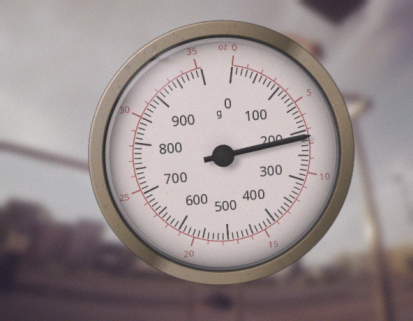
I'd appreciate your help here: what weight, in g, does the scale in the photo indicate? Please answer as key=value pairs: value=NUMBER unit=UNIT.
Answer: value=210 unit=g
